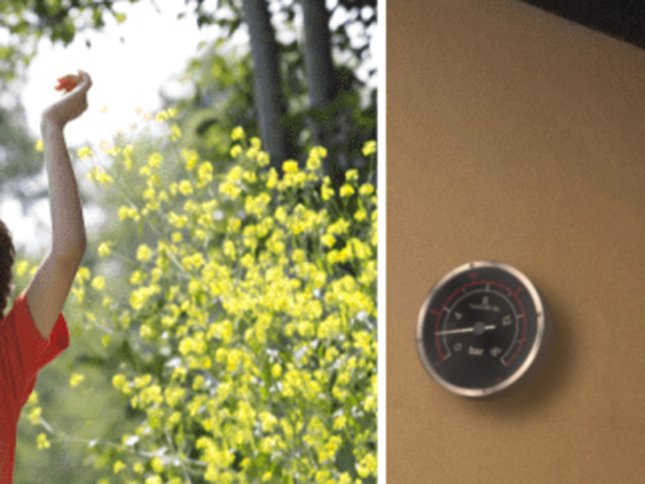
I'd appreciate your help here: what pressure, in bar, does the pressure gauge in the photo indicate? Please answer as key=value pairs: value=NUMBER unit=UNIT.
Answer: value=2 unit=bar
